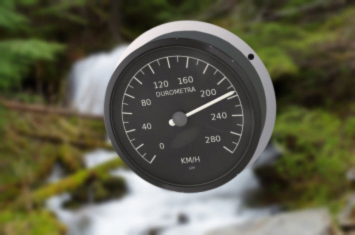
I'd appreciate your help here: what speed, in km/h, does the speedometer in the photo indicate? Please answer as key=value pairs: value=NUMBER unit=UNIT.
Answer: value=215 unit=km/h
